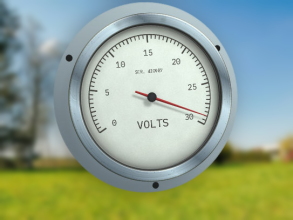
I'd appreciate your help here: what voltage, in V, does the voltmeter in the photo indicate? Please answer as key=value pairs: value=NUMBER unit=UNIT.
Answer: value=29 unit=V
